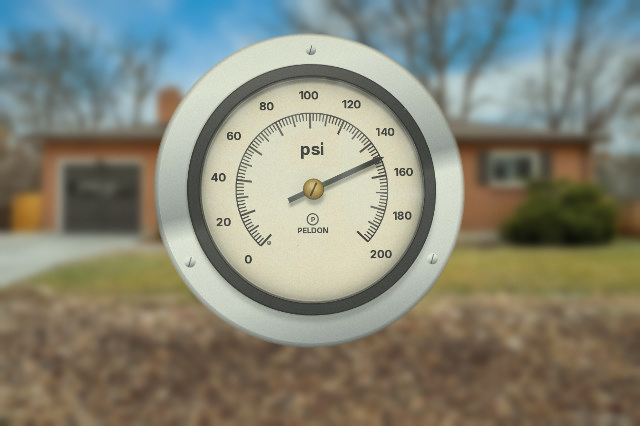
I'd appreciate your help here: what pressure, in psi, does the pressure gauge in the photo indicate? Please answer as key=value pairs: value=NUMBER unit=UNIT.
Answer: value=150 unit=psi
